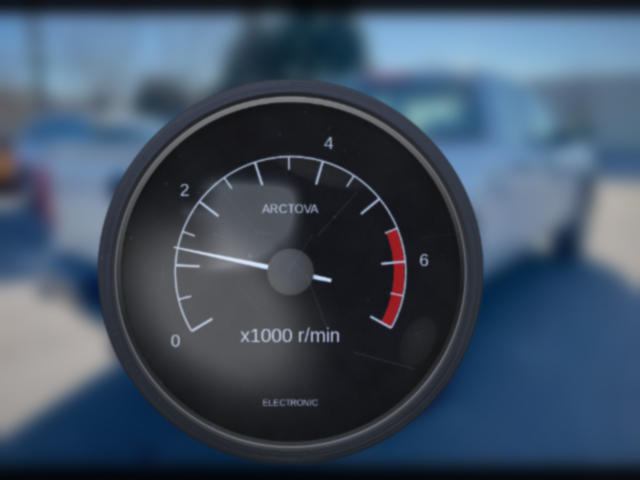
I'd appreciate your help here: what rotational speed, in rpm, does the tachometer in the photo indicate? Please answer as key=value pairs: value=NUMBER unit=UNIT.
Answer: value=1250 unit=rpm
